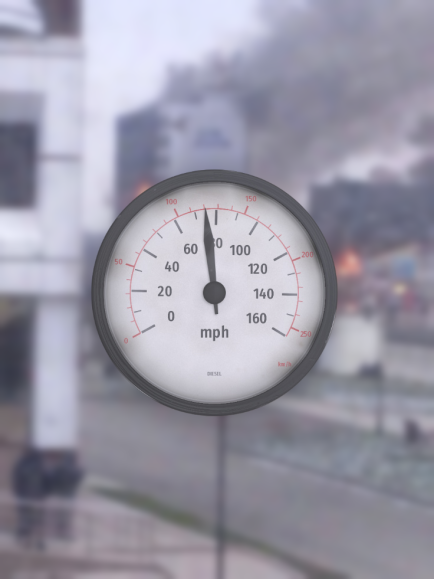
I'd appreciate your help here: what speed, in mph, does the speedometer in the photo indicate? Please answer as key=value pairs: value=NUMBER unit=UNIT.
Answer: value=75 unit=mph
